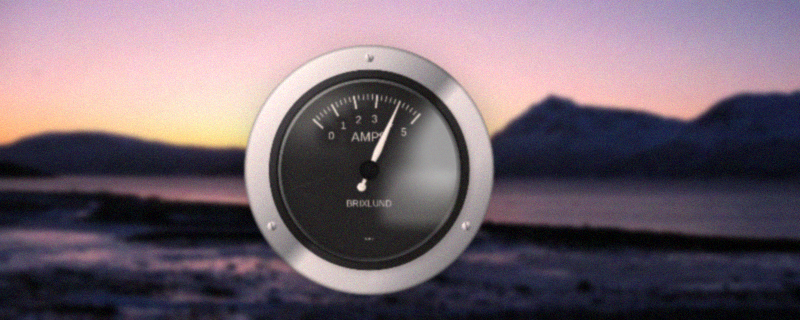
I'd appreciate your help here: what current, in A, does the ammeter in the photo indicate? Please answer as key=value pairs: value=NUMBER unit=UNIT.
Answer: value=4 unit=A
